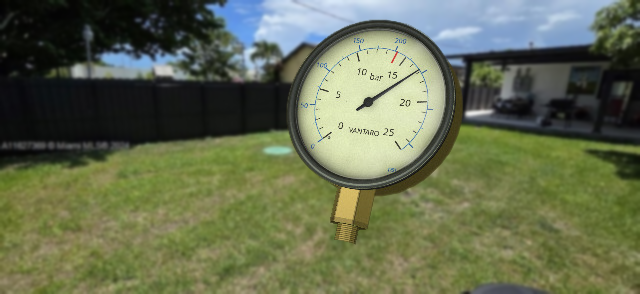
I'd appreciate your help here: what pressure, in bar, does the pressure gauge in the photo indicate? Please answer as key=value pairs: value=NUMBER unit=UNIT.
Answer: value=17 unit=bar
